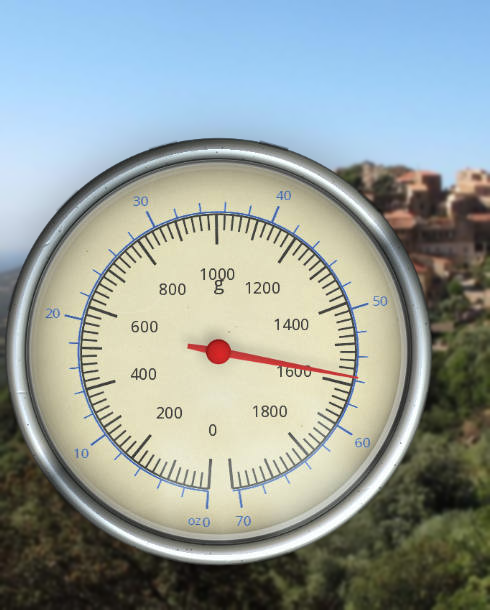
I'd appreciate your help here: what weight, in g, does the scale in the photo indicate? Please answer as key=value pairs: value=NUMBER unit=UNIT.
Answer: value=1580 unit=g
